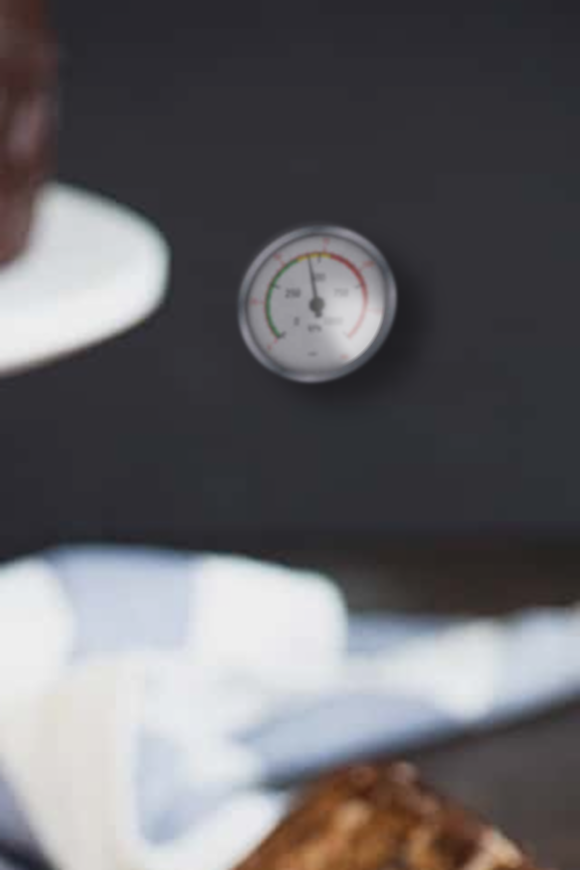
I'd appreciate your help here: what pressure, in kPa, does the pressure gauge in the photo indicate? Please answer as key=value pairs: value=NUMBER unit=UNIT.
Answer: value=450 unit=kPa
